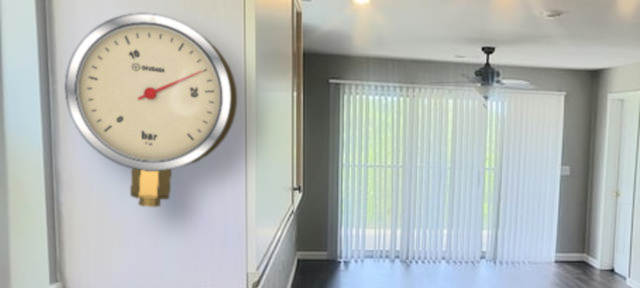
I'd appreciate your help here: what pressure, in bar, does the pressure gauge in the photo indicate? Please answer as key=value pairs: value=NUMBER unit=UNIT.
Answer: value=18 unit=bar
